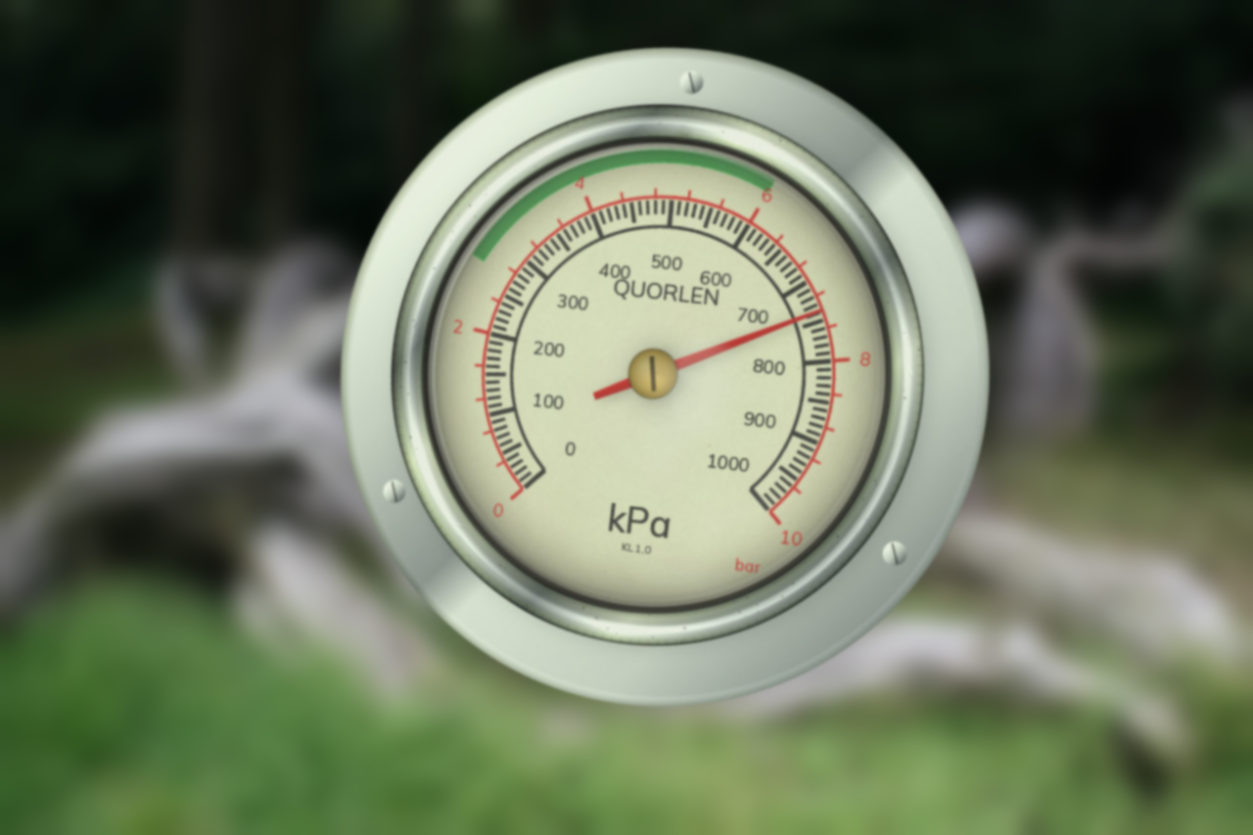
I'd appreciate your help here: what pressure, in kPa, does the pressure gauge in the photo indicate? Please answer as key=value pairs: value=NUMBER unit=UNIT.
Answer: value=740 unit=kPa
